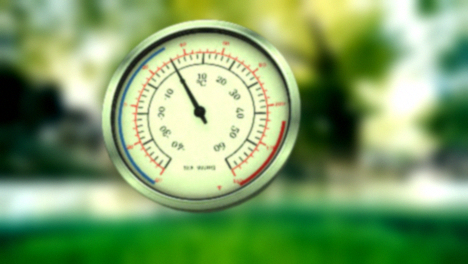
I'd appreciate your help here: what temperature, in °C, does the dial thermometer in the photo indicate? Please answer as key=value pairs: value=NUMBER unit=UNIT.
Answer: value=0 unit=°C
